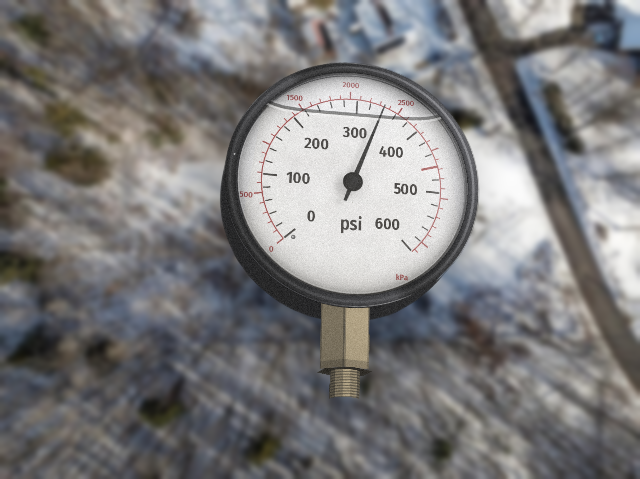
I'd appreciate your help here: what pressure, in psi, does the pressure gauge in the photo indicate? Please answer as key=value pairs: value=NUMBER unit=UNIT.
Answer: value=340 unit=psi
